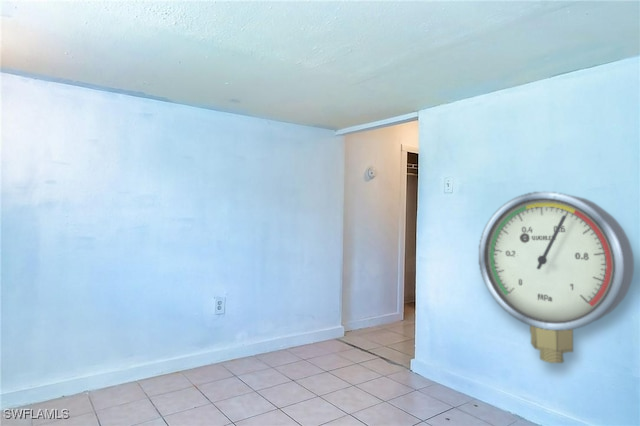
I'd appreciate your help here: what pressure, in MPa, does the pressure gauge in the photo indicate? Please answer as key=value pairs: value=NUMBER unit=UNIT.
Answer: value=0.6 unit=MPa
